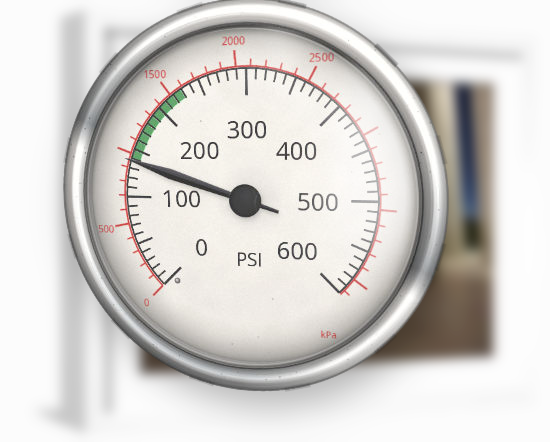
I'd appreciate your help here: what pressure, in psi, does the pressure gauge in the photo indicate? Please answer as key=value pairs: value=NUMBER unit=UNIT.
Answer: value=140 unit=psi
